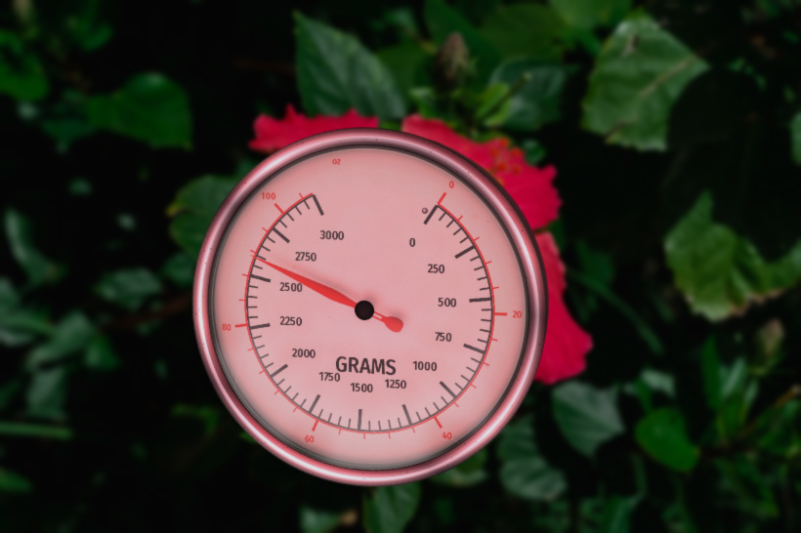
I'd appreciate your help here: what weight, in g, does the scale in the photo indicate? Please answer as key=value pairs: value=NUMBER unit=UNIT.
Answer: value=2600 unit=g
